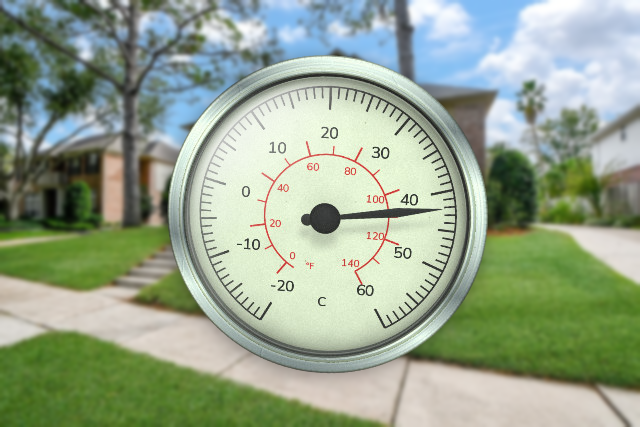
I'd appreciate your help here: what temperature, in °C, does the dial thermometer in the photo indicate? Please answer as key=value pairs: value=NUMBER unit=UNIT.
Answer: value=42 unit=°C
